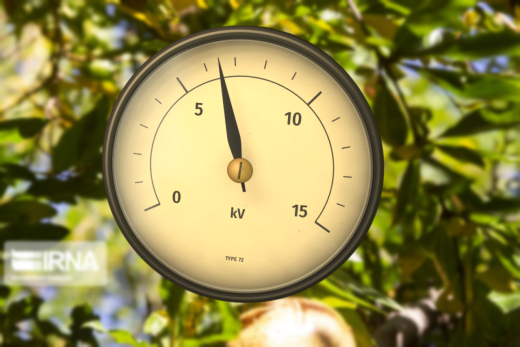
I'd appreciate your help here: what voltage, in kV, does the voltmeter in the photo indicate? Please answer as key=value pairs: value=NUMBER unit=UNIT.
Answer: value=6.5 unit=kV
